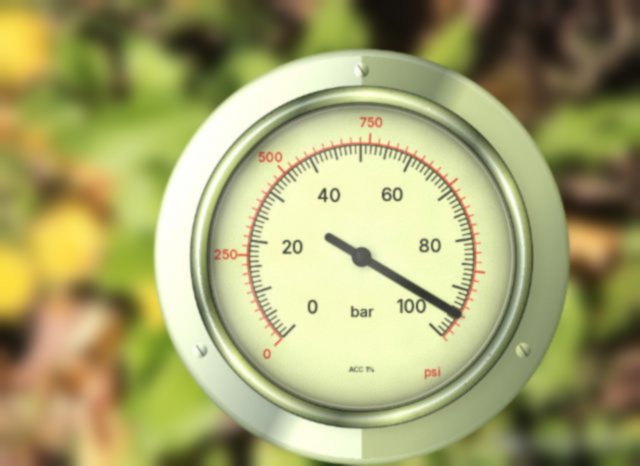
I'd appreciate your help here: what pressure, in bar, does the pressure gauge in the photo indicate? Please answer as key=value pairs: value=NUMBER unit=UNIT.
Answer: value=95 unit=bar
